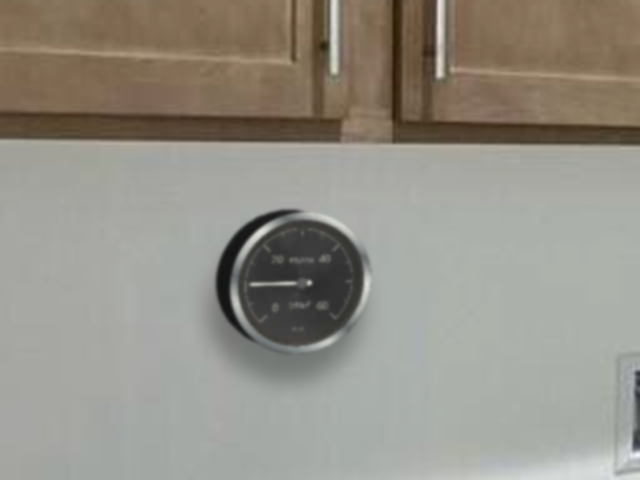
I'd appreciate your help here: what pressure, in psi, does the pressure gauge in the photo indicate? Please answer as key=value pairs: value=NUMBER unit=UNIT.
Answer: value=10 unit=psi
